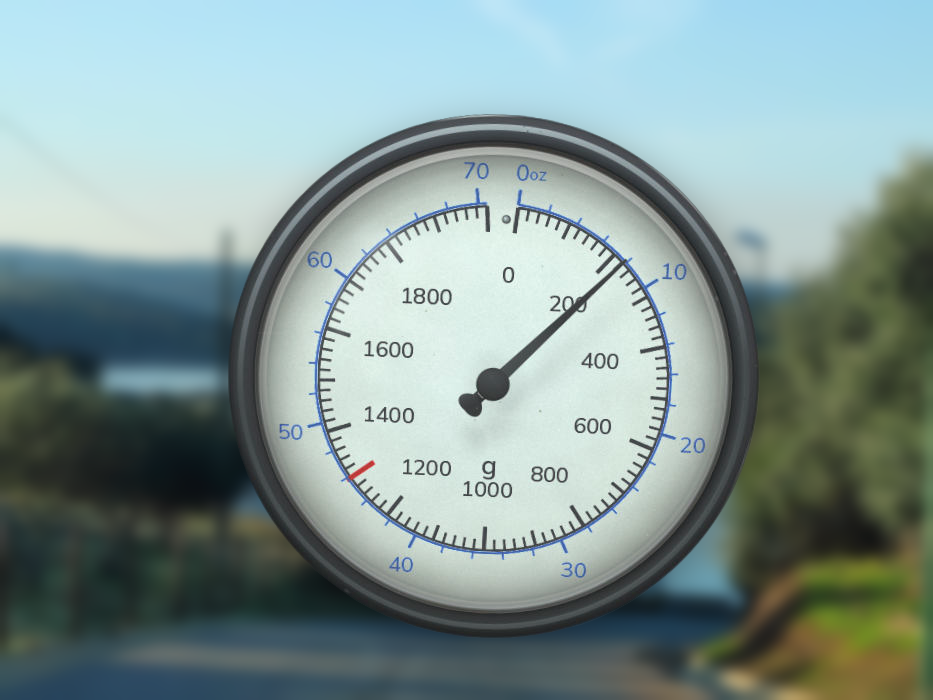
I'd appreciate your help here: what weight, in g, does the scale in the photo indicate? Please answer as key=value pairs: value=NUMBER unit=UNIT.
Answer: value=220 unit=g
